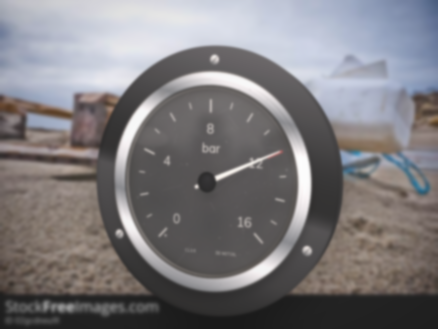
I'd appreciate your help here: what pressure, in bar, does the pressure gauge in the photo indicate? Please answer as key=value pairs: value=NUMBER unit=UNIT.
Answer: value=12 unit=bar
